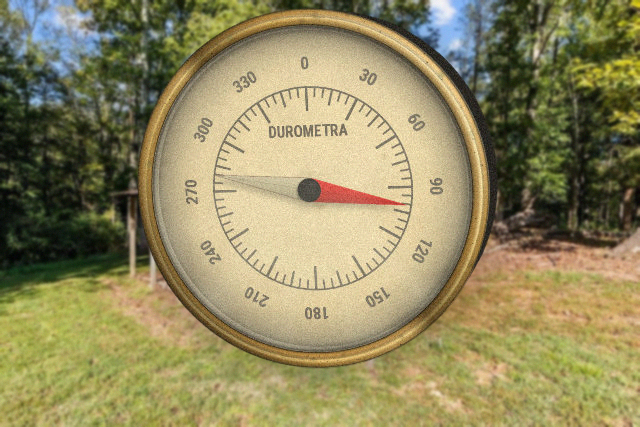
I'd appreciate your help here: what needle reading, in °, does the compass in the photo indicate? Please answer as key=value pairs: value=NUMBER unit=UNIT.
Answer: value=100 unit=°
